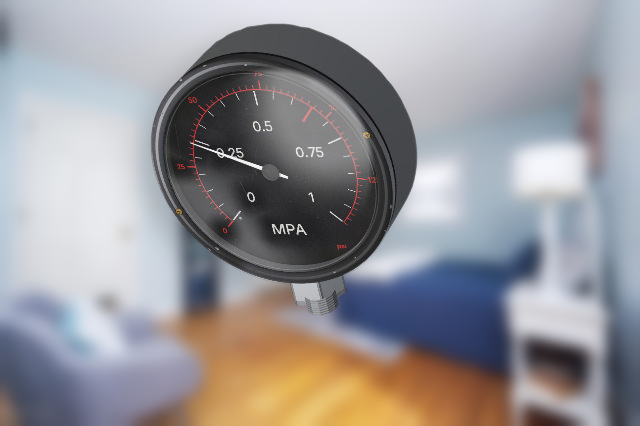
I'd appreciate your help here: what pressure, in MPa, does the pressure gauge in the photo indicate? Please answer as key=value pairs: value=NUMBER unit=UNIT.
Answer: value=0.25 unit=MPa
